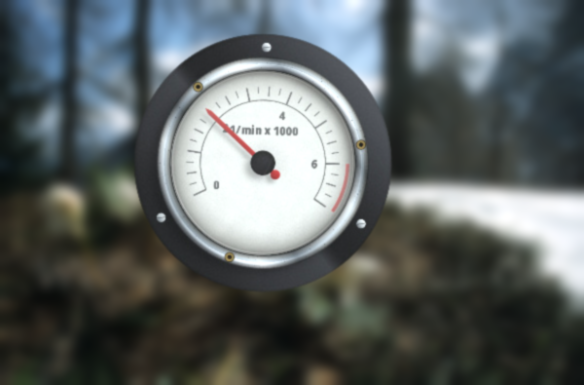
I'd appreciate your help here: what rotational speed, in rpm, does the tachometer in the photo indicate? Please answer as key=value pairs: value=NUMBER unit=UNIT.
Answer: value=2000 unit=rpm
